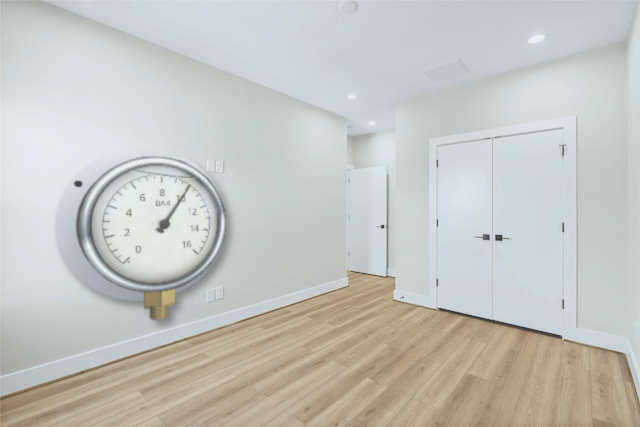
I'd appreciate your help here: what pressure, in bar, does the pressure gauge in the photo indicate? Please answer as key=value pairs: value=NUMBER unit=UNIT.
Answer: value=10 unit=bar
